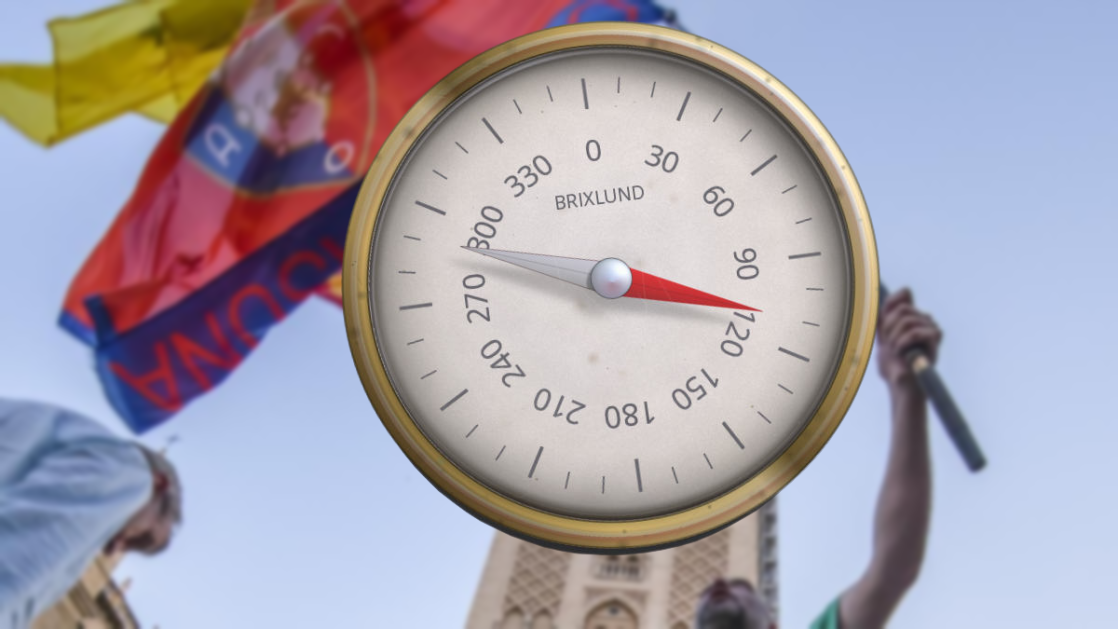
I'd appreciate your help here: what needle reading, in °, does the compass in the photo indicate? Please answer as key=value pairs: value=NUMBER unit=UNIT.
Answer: value=110 unit=°
